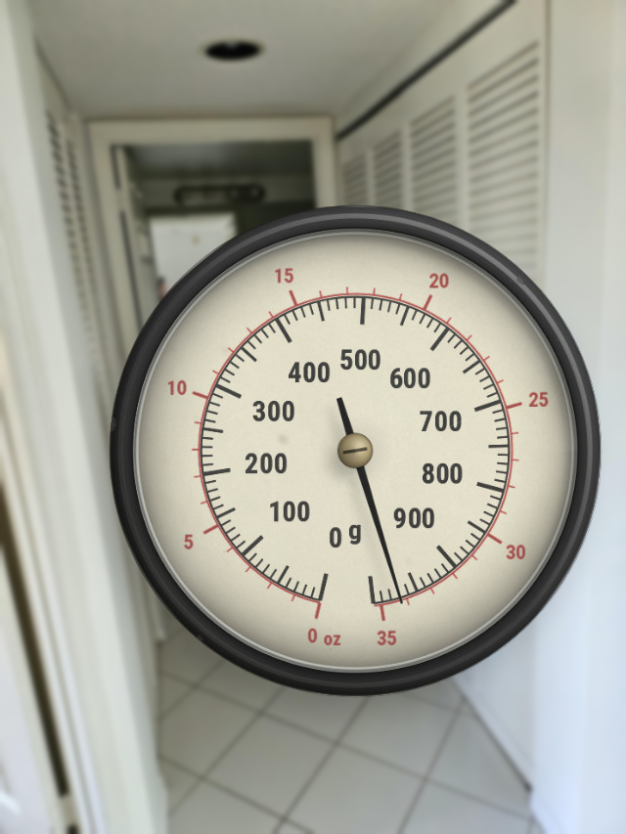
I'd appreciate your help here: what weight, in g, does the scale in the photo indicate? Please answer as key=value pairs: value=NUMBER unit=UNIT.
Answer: value=970 unit=g
